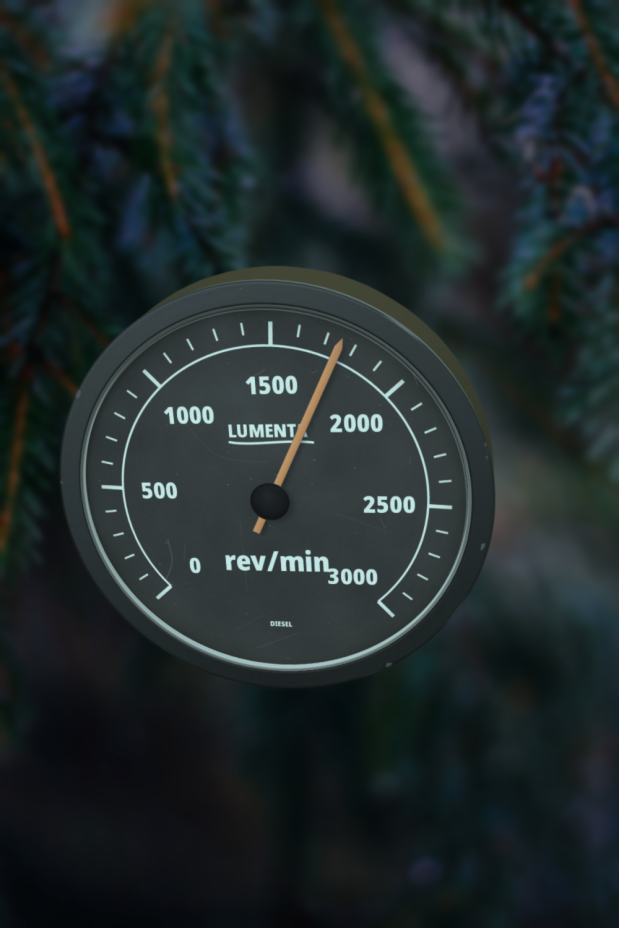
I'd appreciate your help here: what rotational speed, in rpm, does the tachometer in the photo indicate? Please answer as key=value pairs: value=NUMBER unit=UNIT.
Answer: value=1750 unit=rpm
